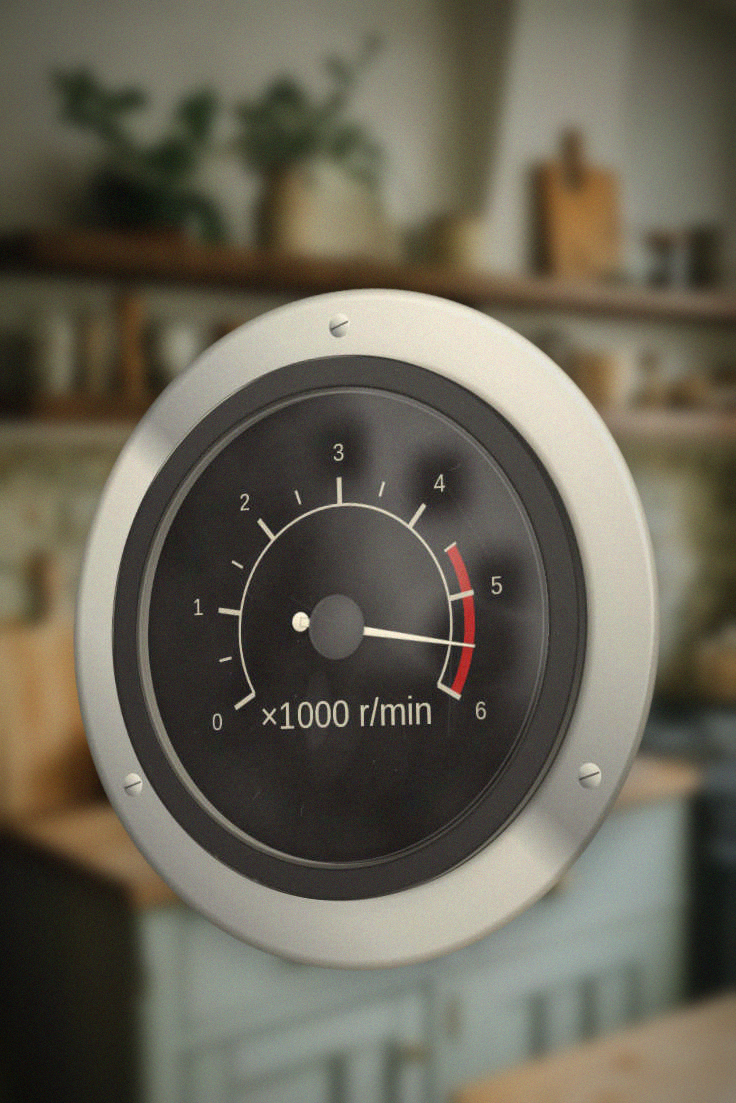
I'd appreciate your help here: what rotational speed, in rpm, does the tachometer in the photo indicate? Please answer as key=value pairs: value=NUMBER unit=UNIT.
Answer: value=5500 unit=rpm
